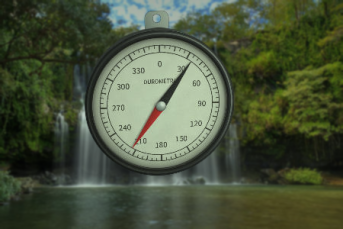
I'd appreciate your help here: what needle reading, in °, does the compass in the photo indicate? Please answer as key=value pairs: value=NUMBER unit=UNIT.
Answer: value=215 unit=°
